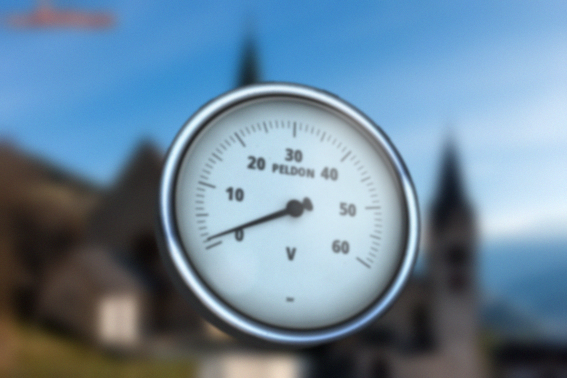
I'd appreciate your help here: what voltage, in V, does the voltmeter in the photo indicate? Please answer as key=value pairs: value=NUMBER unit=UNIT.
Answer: value=1 unit=V
